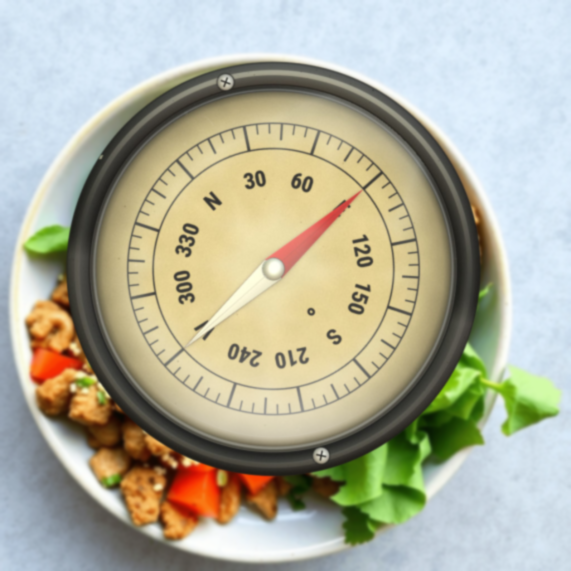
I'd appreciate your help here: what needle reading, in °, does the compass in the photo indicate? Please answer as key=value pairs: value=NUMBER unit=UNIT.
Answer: value=90 unit=°
